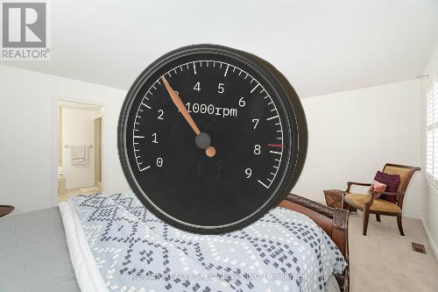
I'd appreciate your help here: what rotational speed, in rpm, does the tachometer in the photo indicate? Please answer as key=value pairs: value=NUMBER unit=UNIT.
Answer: value=3000 unit=rpm
